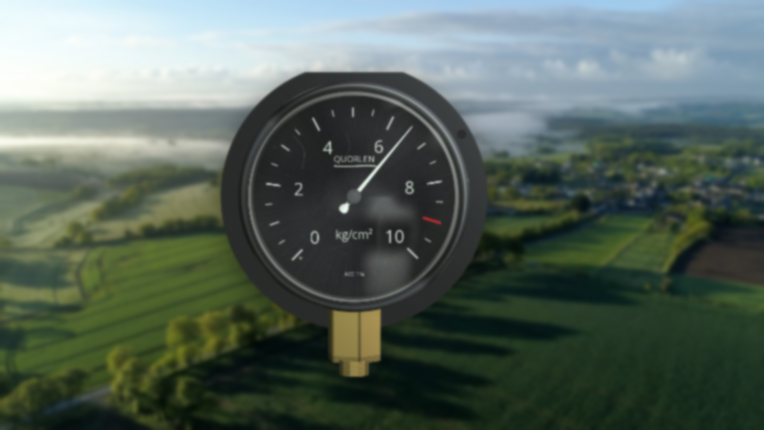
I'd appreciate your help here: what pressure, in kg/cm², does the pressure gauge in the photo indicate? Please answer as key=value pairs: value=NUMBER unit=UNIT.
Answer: value=6.5 unit=kg/cm²
